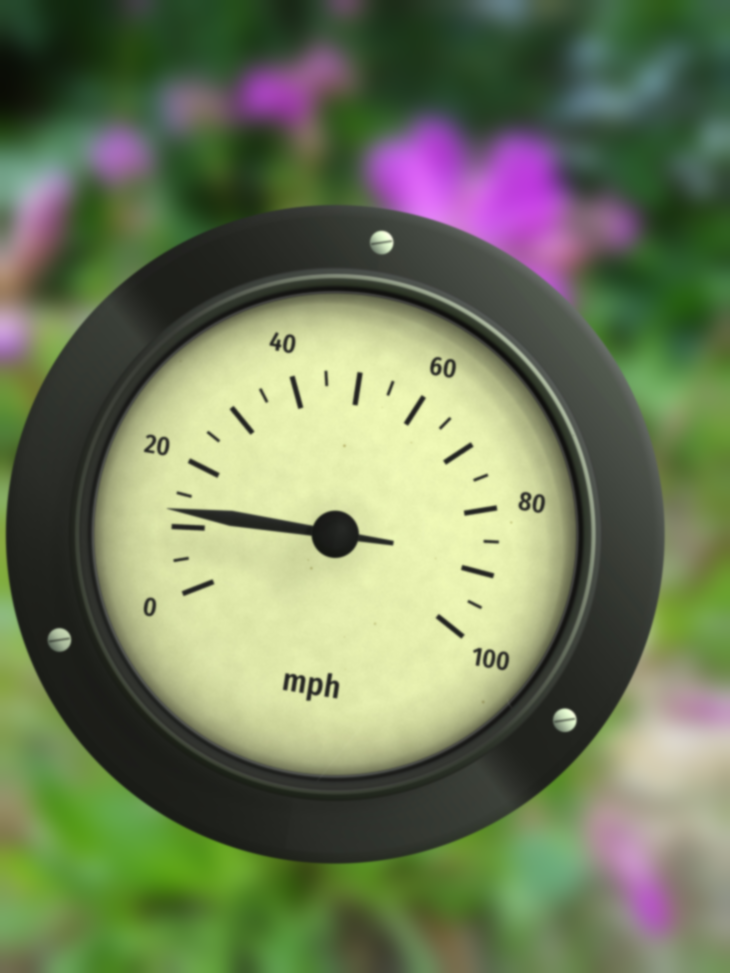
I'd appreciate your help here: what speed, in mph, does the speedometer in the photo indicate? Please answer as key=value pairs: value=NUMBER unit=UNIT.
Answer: value=12.5 unit=mph
